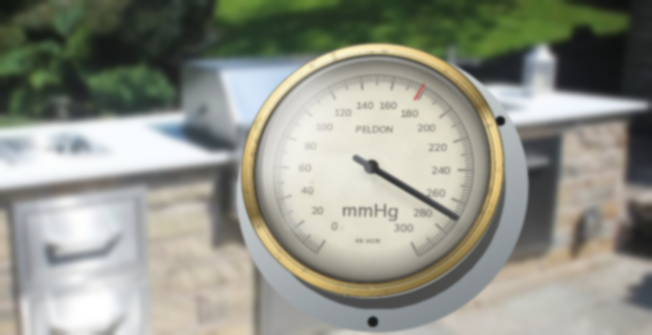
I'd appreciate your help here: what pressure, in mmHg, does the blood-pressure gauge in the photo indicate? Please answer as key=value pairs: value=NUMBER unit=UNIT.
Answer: value=270 unit=mmHg
